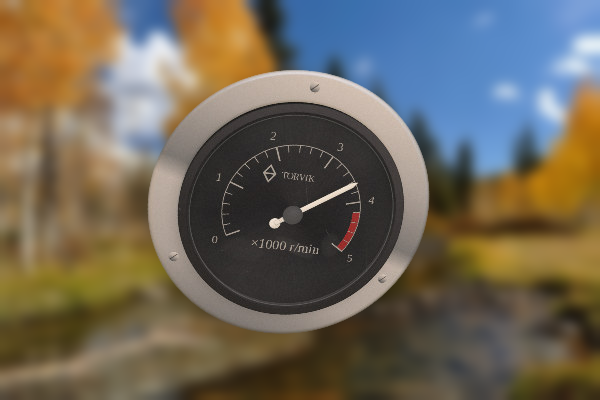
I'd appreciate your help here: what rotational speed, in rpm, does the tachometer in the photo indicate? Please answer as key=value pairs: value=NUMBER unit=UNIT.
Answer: value=3600 unit=rpm
